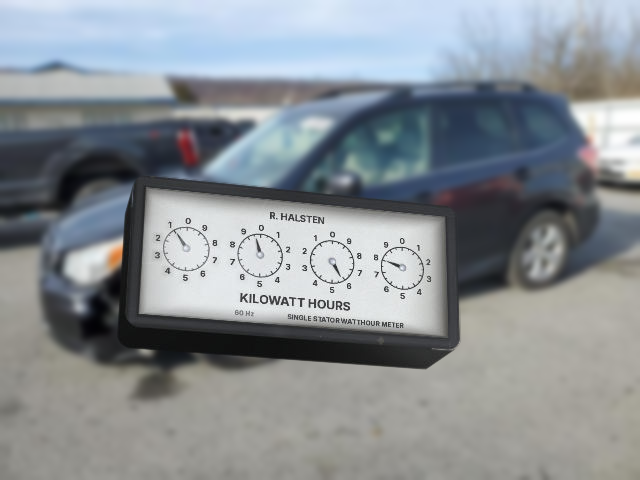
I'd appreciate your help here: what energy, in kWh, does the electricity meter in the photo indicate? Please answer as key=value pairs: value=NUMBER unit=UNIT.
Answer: value=958 unit=kWh
